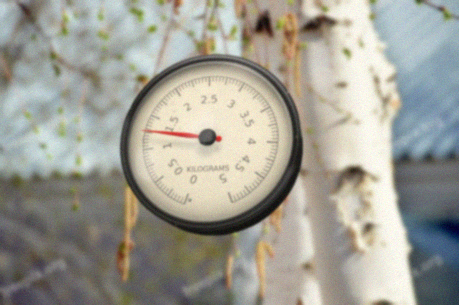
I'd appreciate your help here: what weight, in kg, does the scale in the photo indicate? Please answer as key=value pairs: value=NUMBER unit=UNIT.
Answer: value=1.25 unit=kg
